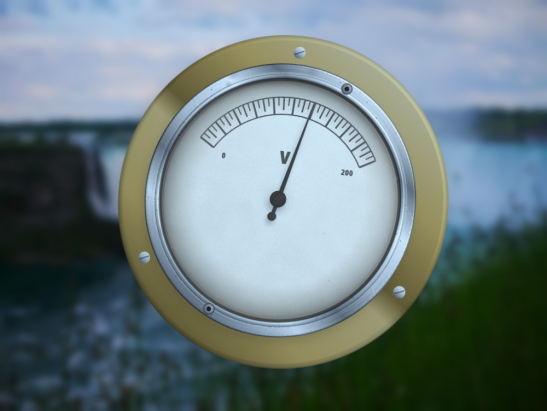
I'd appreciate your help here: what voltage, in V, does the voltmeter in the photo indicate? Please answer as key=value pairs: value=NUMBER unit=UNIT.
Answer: value=120 unit=V
